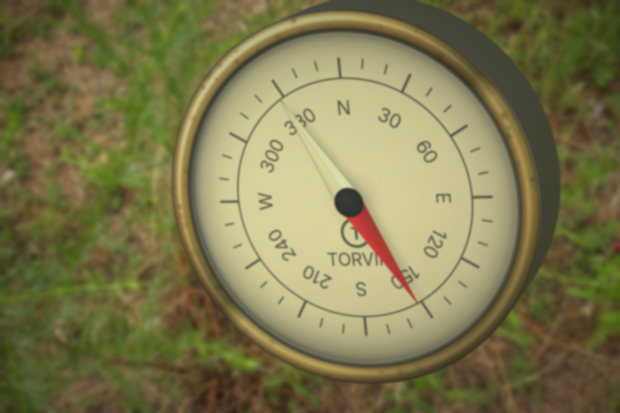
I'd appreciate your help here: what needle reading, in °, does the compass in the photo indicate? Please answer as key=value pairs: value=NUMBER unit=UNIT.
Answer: value=150 unit=°
